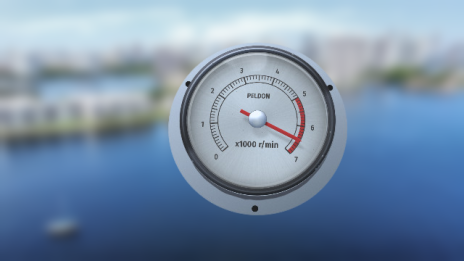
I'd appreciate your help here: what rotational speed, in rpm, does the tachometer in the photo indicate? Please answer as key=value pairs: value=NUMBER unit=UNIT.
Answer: value=6500 unit=rpm
